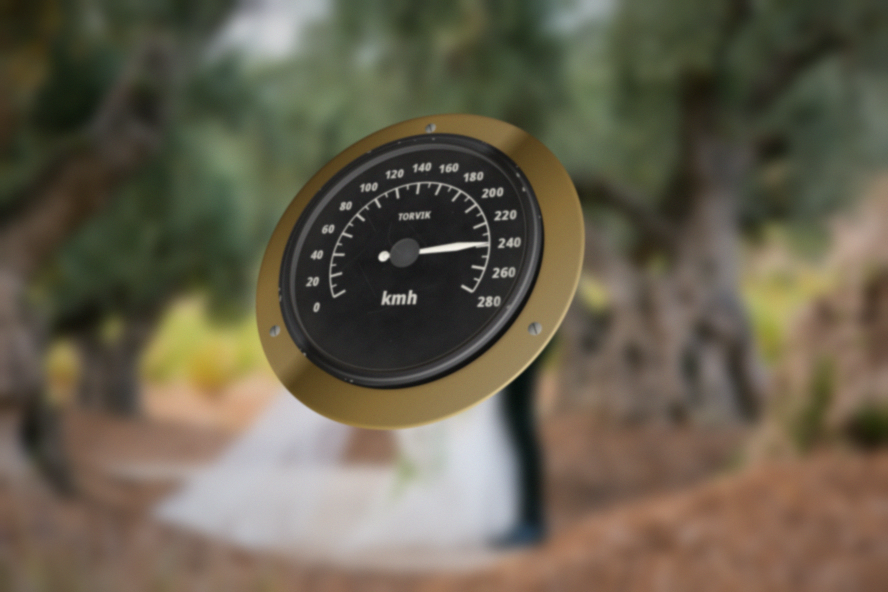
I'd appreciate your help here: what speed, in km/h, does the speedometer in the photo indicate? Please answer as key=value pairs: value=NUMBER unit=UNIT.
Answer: value=240 unit=km/h
